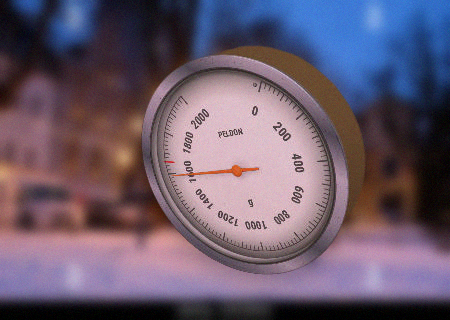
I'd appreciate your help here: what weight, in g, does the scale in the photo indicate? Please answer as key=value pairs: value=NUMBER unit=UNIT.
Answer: value=1600 unit=g
